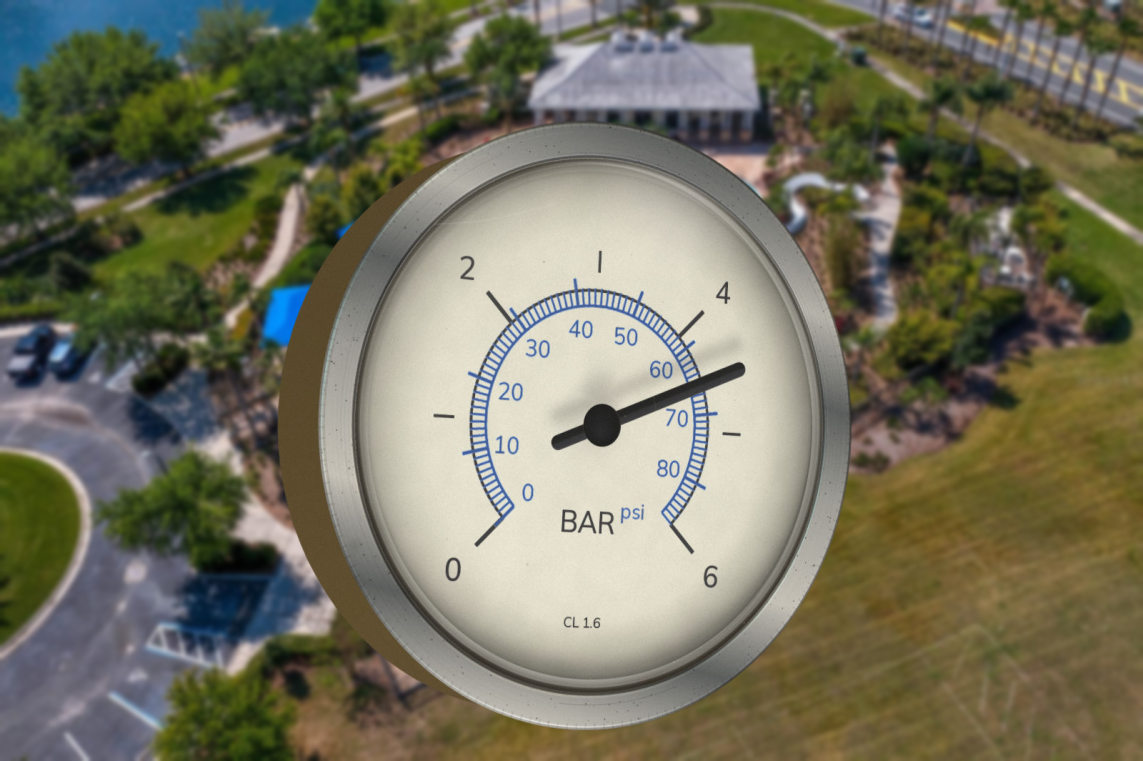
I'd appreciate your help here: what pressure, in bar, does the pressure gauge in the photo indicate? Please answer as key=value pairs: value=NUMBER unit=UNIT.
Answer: value=4.5 unit=bar
